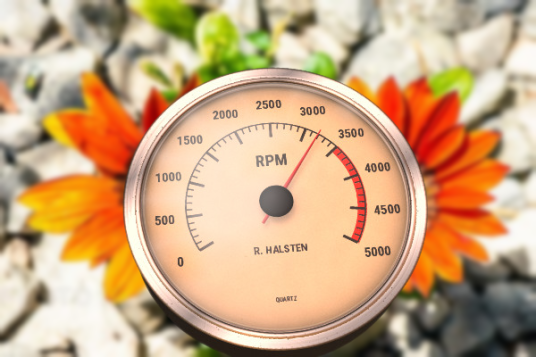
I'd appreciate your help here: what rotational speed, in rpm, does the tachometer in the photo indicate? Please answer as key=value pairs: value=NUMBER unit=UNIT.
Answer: value=3200 unit=rpm
